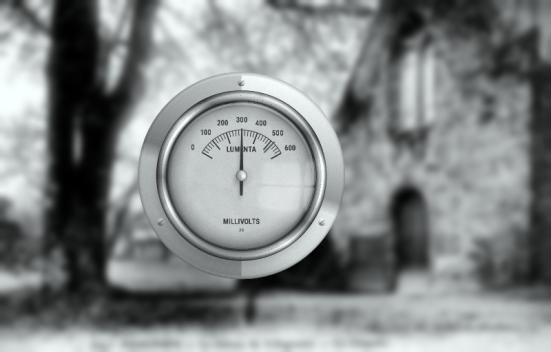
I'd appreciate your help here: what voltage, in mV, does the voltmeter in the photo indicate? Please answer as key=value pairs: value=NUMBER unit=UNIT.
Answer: value=300 unit=mV
